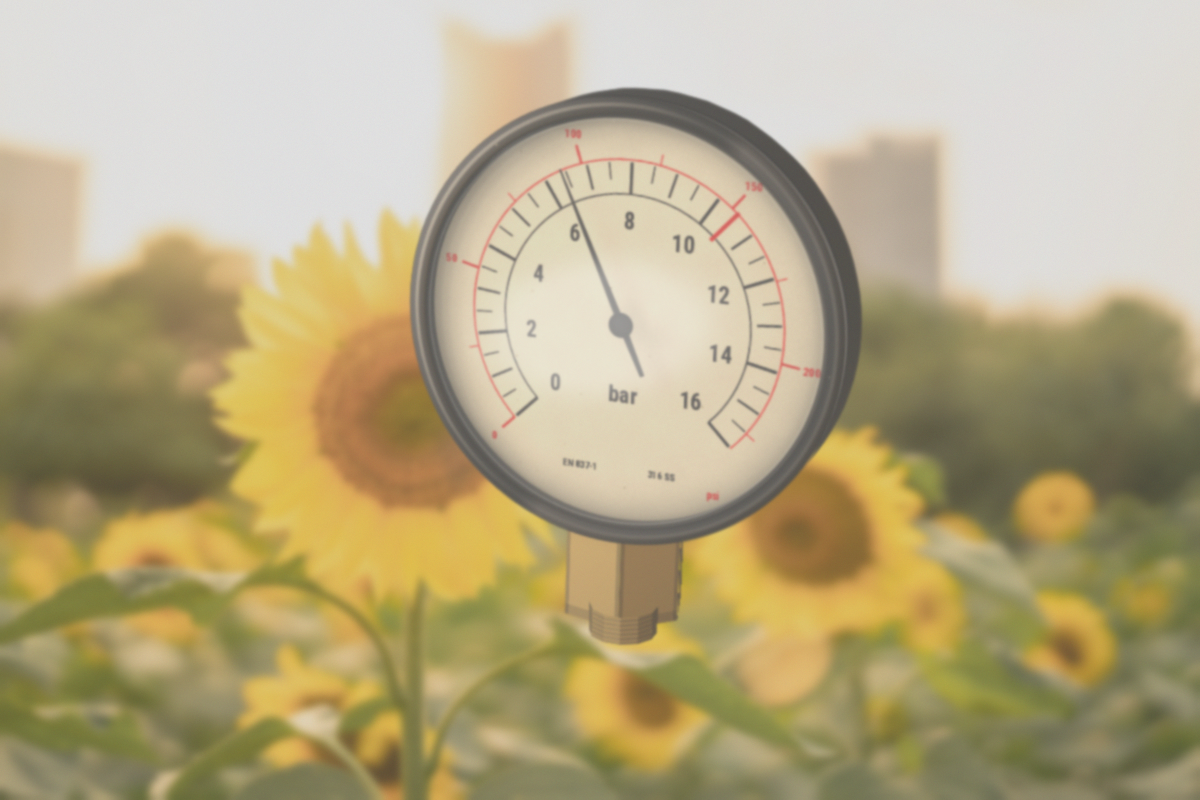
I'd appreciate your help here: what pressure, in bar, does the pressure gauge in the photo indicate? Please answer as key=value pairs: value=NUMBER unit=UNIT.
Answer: value=6.5 unit=bar
